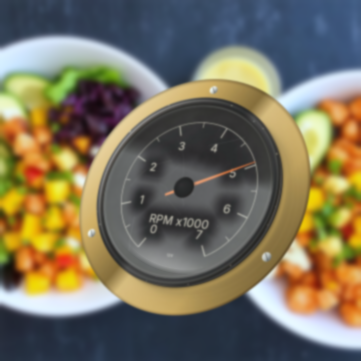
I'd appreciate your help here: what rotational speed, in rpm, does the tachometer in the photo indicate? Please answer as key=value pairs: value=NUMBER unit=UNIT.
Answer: value=5000 unit=rpm
